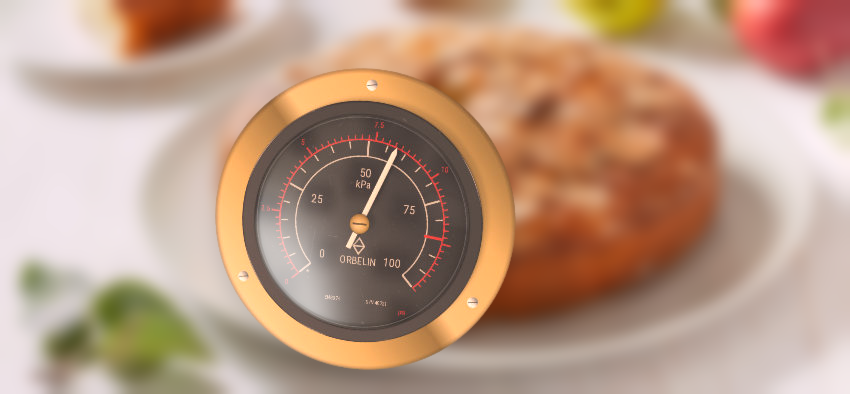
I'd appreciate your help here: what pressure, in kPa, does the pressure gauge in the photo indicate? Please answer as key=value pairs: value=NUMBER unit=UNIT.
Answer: value=57.5 unit=kPa
